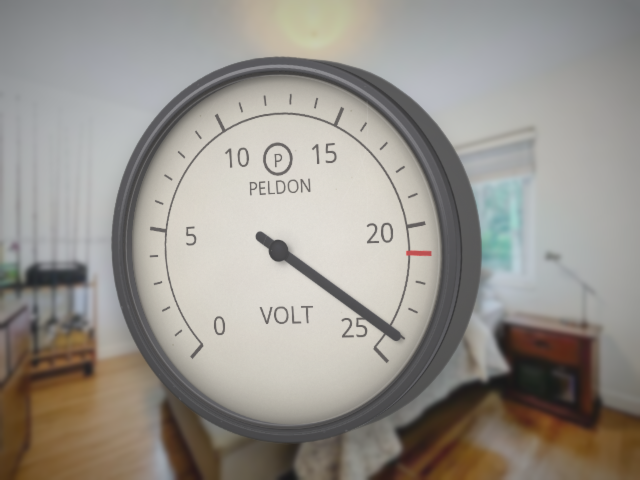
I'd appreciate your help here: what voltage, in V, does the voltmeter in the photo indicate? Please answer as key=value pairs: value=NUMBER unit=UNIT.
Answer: value=24 unit=V
